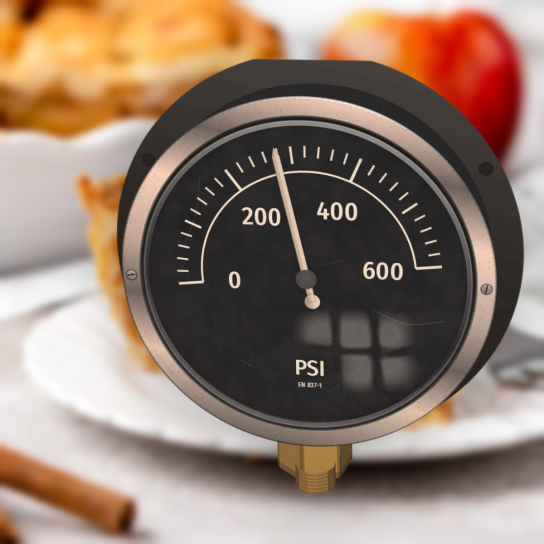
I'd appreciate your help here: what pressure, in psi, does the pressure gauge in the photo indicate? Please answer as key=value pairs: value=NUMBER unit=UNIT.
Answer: value=280 unit=psi
